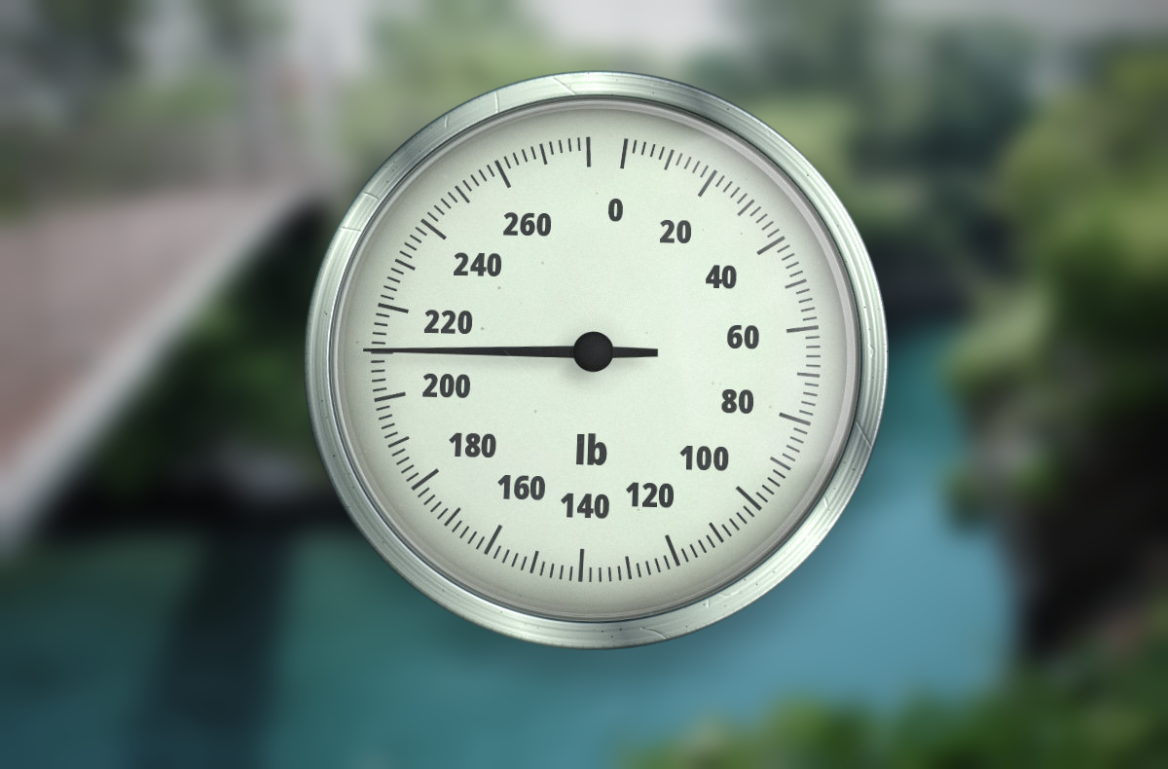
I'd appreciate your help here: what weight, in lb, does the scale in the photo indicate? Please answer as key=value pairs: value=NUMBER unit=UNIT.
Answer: value=210 unit=lb
